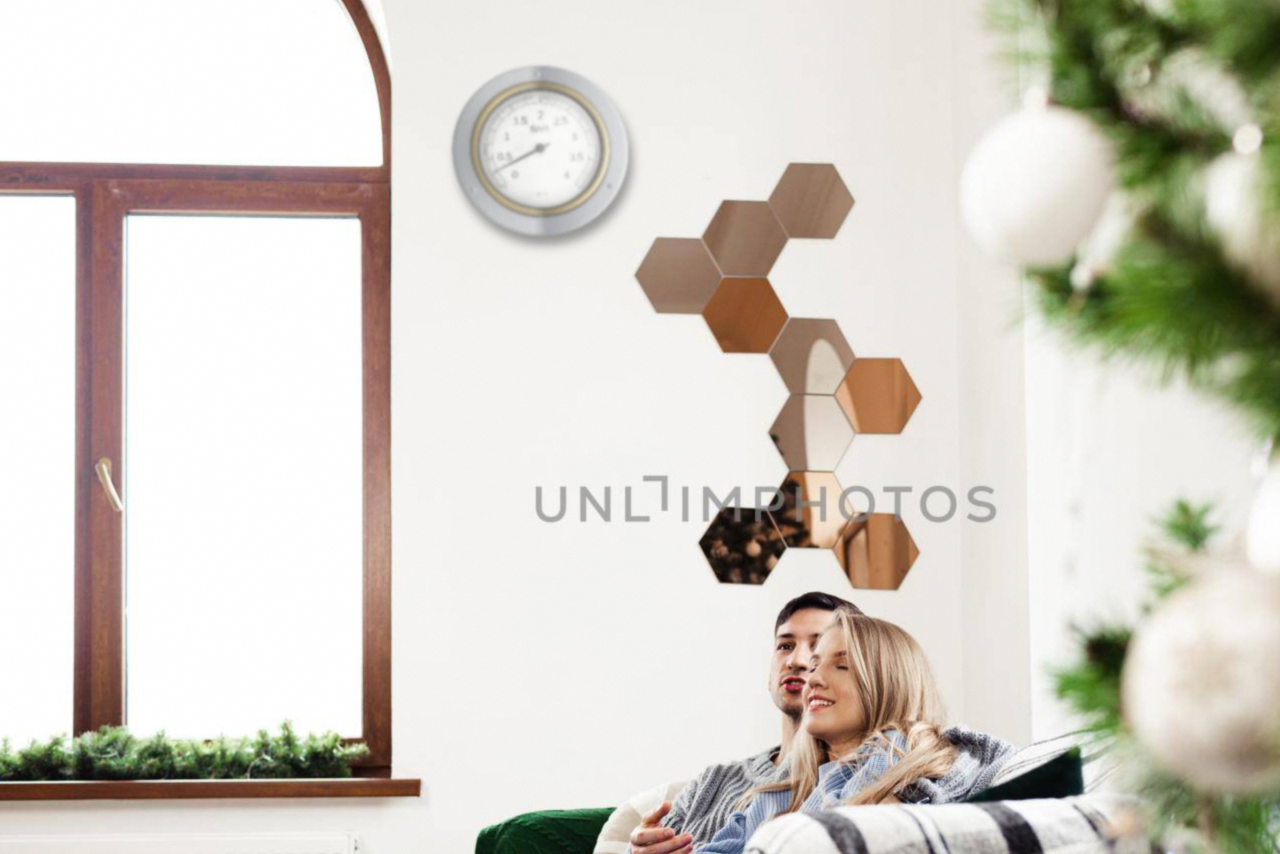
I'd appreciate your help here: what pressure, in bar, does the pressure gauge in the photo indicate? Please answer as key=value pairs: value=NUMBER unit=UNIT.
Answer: value=0.25 unit=bar
